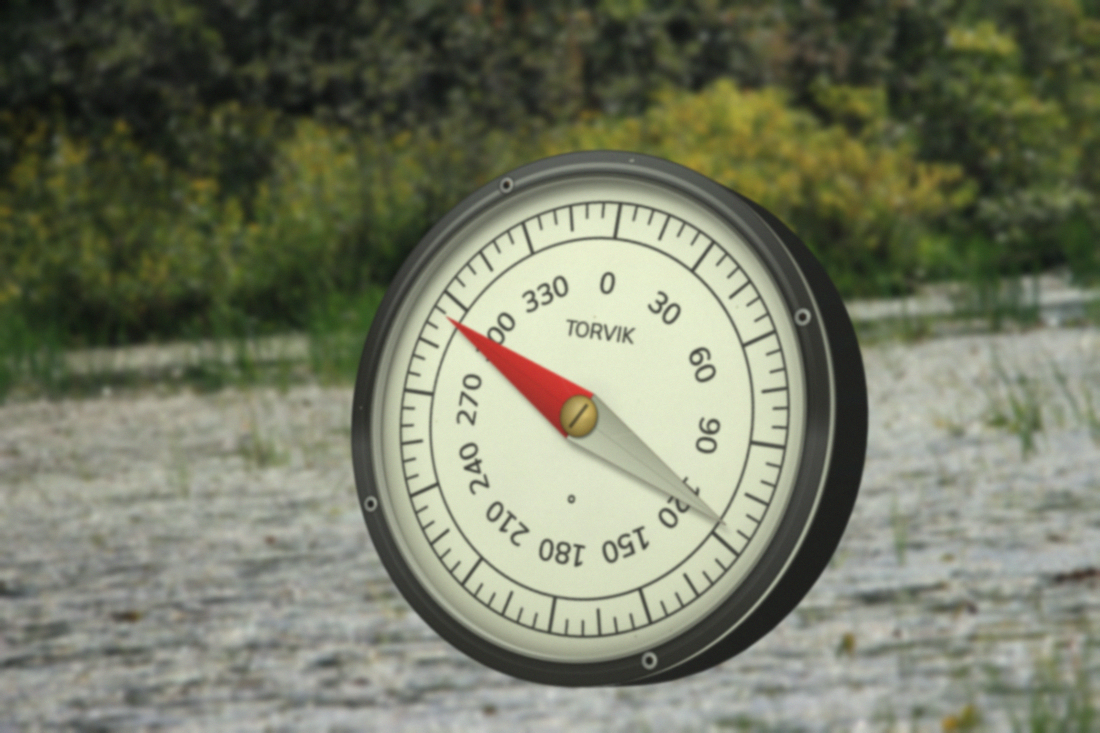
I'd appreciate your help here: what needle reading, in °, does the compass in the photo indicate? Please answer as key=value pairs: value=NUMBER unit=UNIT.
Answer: value=295 unit=°
